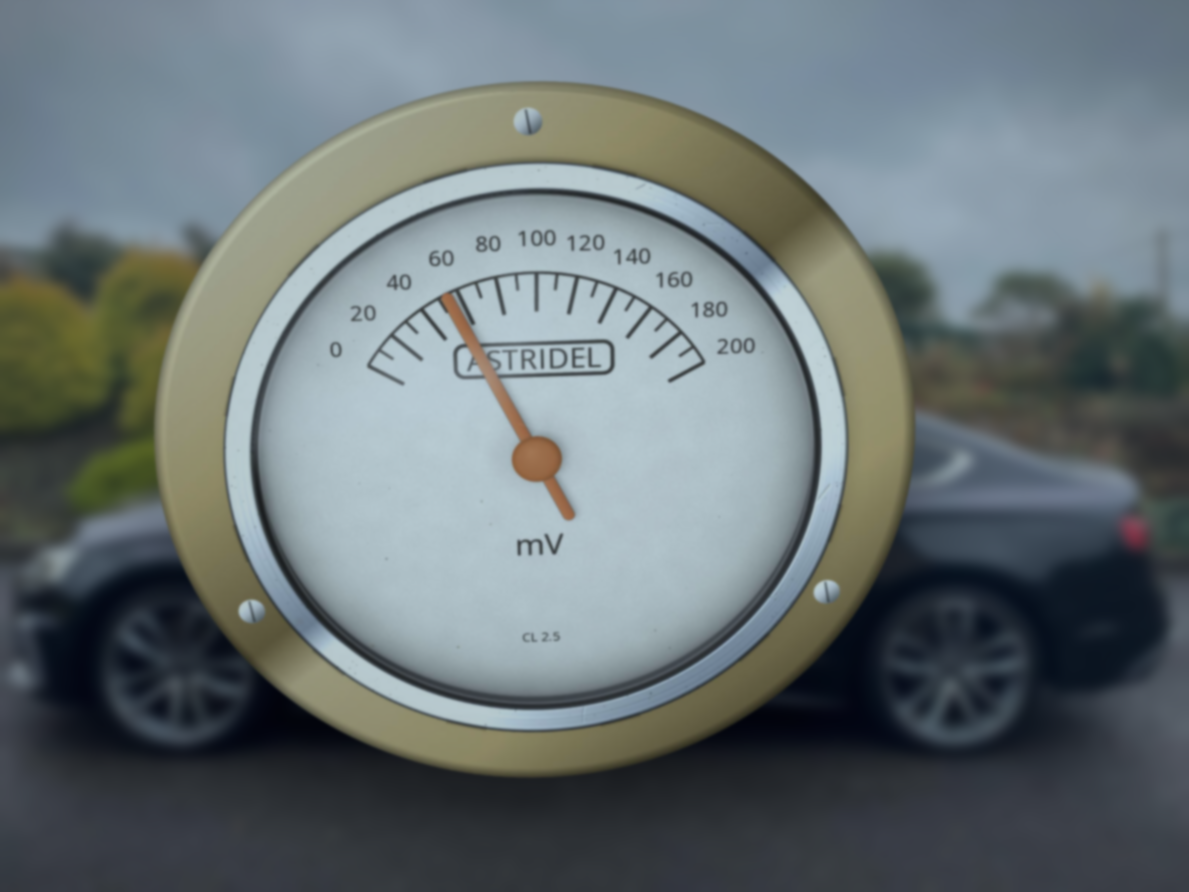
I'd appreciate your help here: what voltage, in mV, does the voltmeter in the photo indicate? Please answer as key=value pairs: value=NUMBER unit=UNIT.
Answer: value=55 unit=mV
